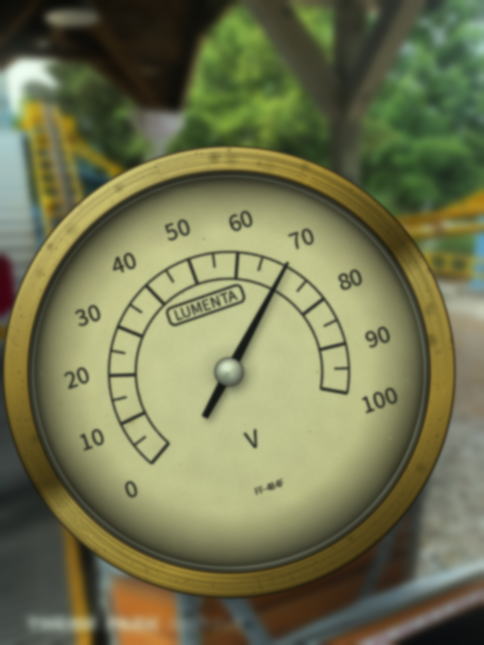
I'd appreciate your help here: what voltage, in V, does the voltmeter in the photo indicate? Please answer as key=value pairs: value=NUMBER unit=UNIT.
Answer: value=70 unit=V
